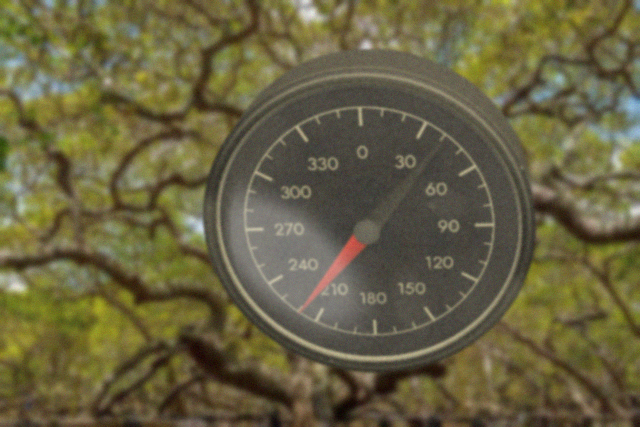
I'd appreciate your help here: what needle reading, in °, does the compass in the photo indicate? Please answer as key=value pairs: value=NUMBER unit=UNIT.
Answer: value=220 unit=°
